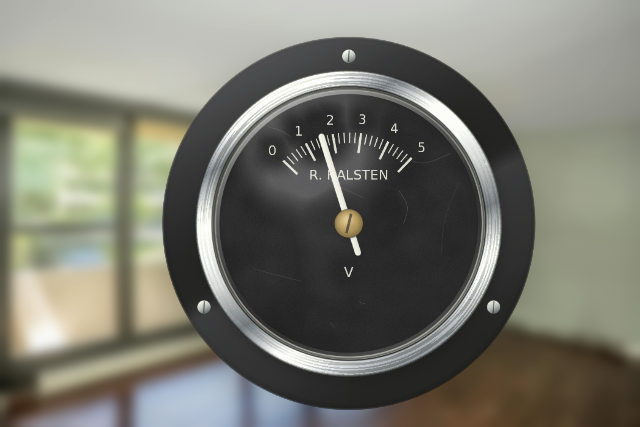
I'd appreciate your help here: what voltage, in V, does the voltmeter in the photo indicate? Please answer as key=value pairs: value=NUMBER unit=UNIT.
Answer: value=1.6 unit=V
